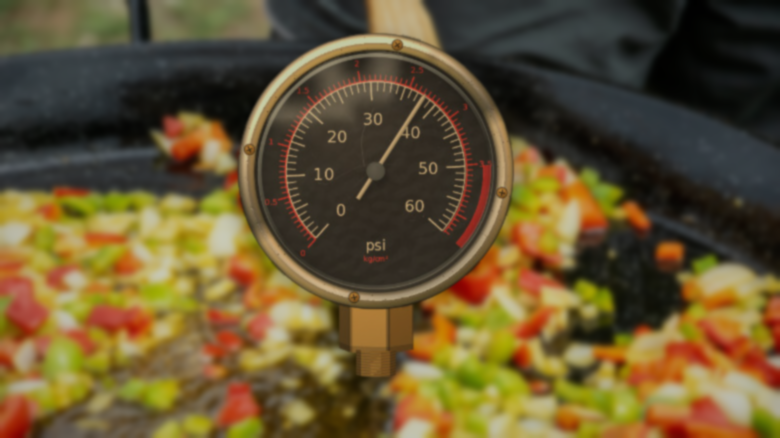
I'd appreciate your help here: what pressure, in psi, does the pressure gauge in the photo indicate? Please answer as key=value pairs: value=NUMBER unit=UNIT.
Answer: value=38 unit=psi
